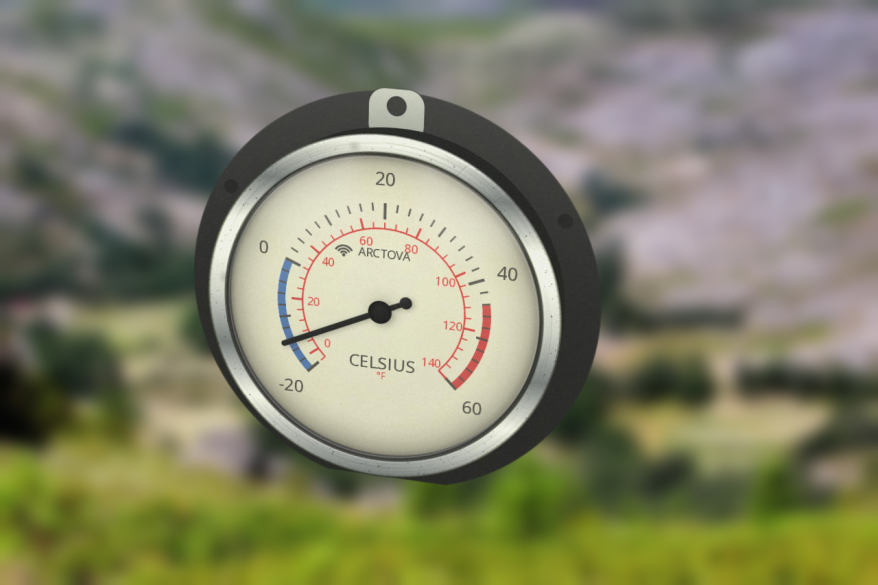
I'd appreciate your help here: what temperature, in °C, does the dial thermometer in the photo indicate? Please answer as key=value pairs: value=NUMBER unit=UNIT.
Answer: value=-14 unit=°C
